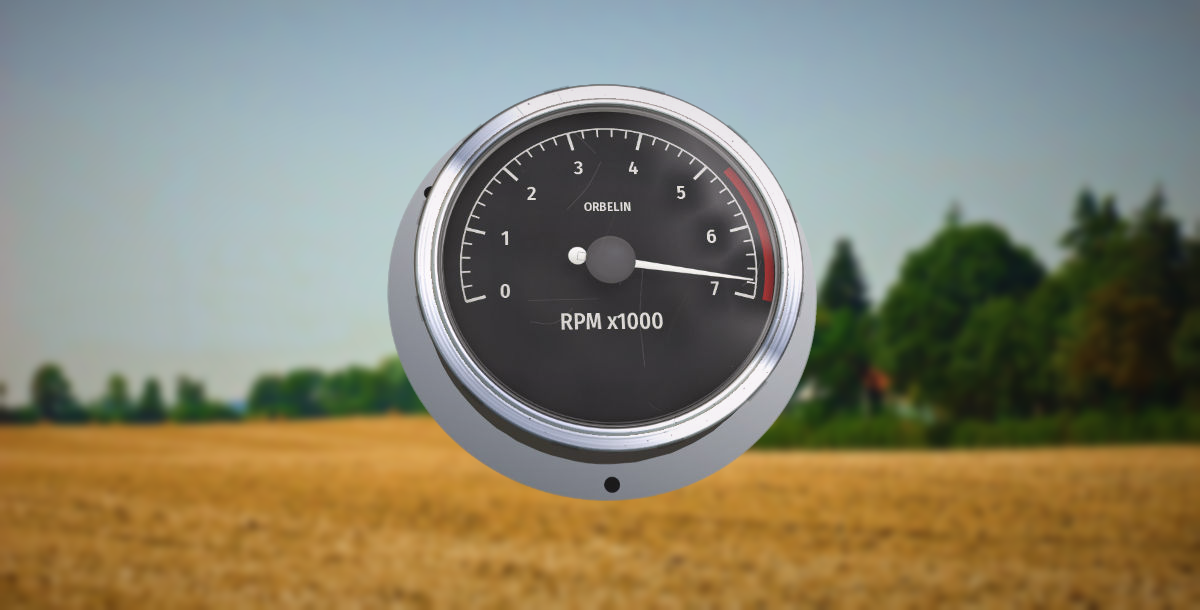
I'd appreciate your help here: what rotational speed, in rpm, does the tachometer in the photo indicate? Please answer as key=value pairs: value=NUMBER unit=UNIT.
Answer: value=6800 unit=rpm
